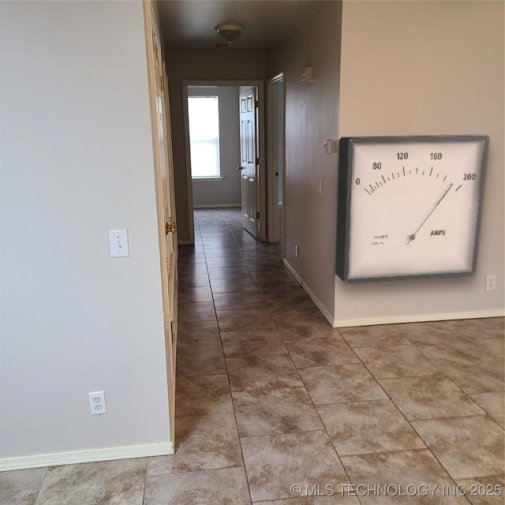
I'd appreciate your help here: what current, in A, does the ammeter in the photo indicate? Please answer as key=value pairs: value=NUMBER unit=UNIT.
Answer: value=190 unit=A
